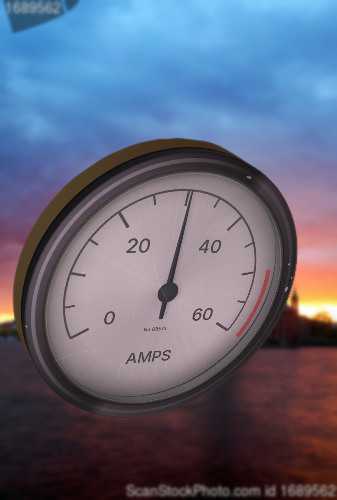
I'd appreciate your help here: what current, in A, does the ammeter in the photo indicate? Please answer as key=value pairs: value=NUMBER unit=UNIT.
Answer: value=30 unit=A
